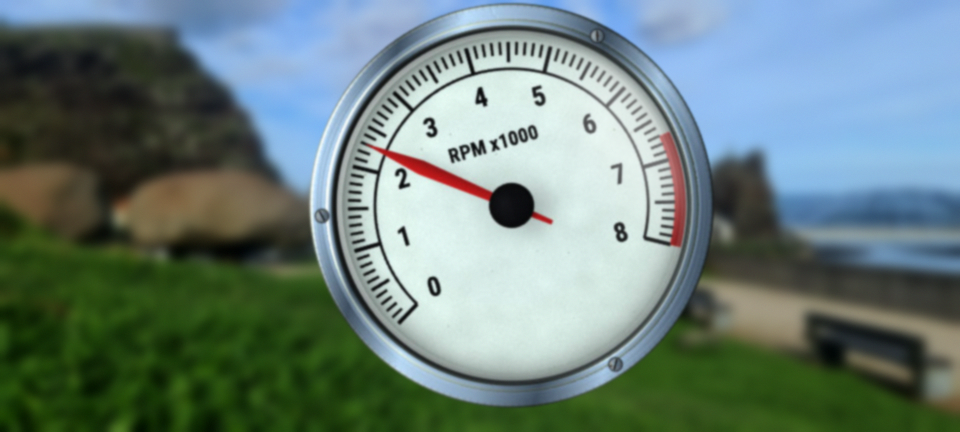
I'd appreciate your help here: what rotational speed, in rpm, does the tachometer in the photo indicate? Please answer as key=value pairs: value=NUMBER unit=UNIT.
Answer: value=2300 unit=rpm
